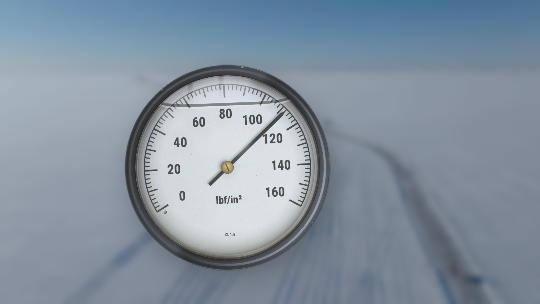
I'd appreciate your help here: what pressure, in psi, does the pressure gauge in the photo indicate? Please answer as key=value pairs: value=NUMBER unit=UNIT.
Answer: value=112 unit=psi
